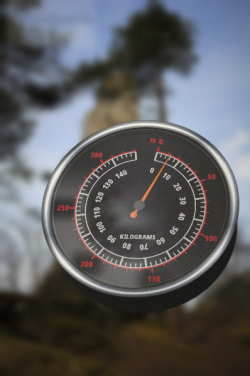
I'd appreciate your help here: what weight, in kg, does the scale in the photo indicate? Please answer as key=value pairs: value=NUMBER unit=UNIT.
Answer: value=6 unit=kg
